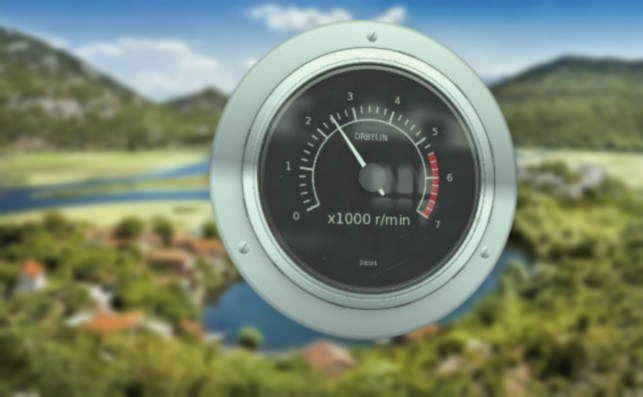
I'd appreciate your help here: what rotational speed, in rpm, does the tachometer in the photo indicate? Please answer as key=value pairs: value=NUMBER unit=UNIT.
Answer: value=2400 unit=rpm
